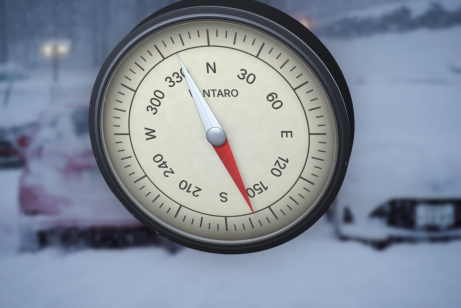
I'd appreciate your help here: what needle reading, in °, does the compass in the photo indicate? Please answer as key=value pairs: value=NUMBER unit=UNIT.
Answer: value=160 unit=°
